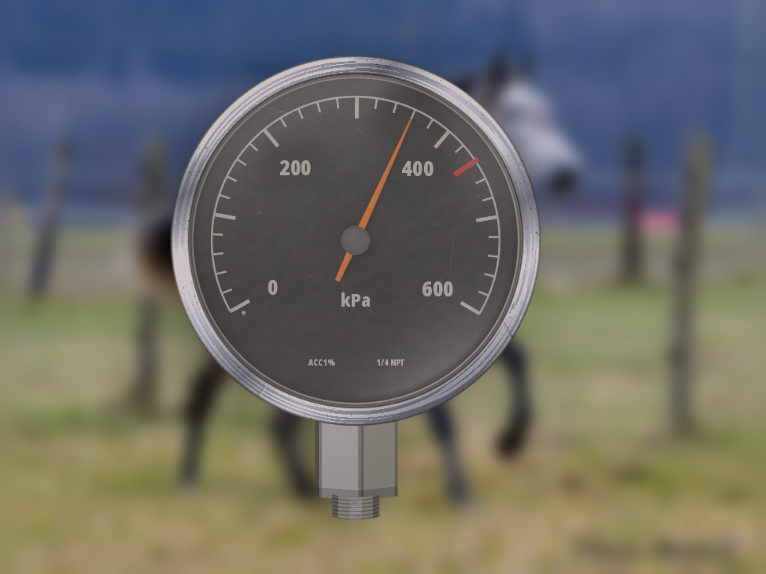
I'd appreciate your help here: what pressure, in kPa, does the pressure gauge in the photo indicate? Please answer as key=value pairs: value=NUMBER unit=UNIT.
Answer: value=360 unit=kPa
